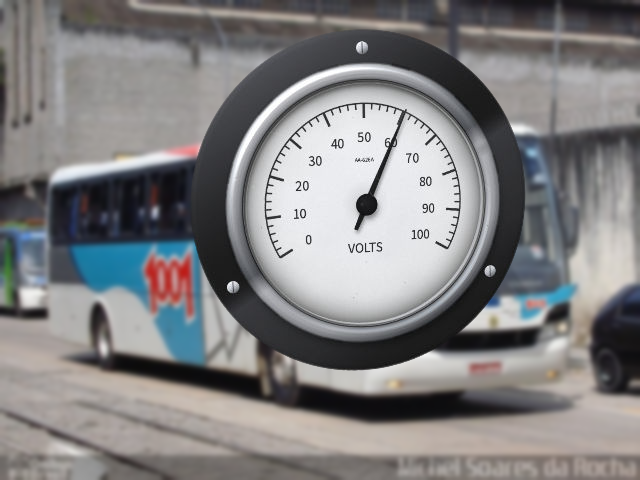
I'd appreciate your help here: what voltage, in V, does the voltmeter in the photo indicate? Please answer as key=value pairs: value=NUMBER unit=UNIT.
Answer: value=60 unit=V
